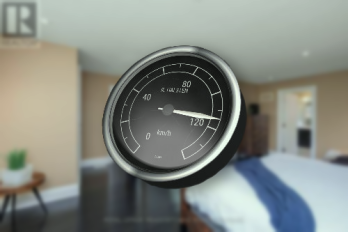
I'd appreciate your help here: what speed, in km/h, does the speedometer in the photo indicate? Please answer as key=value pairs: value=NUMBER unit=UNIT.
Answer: value=115 unit=km/h
